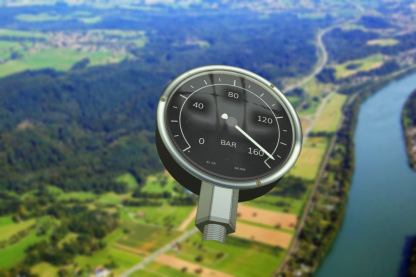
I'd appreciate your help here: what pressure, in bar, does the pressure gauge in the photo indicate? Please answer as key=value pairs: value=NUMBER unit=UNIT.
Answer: value=155 unit=bar
